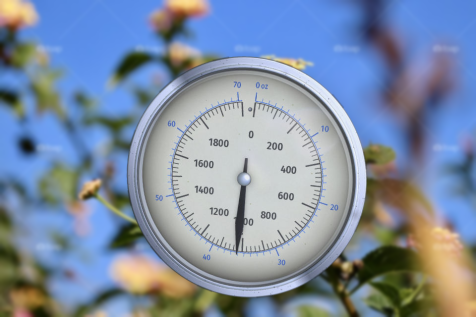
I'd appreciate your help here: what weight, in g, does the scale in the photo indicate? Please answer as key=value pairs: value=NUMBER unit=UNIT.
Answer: value=1020 unit=g
